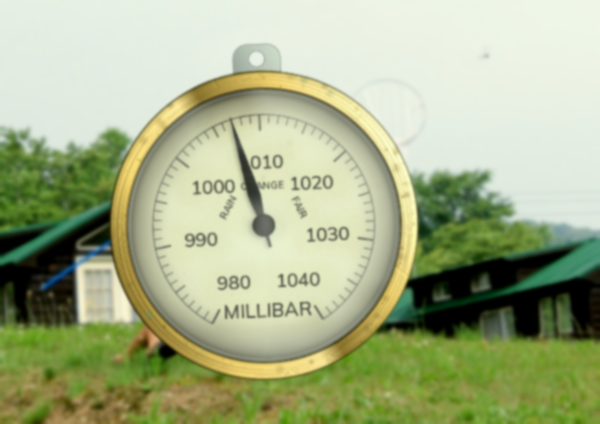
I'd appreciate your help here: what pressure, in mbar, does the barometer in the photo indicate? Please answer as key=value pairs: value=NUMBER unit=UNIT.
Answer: value=1007 unit=mbar
